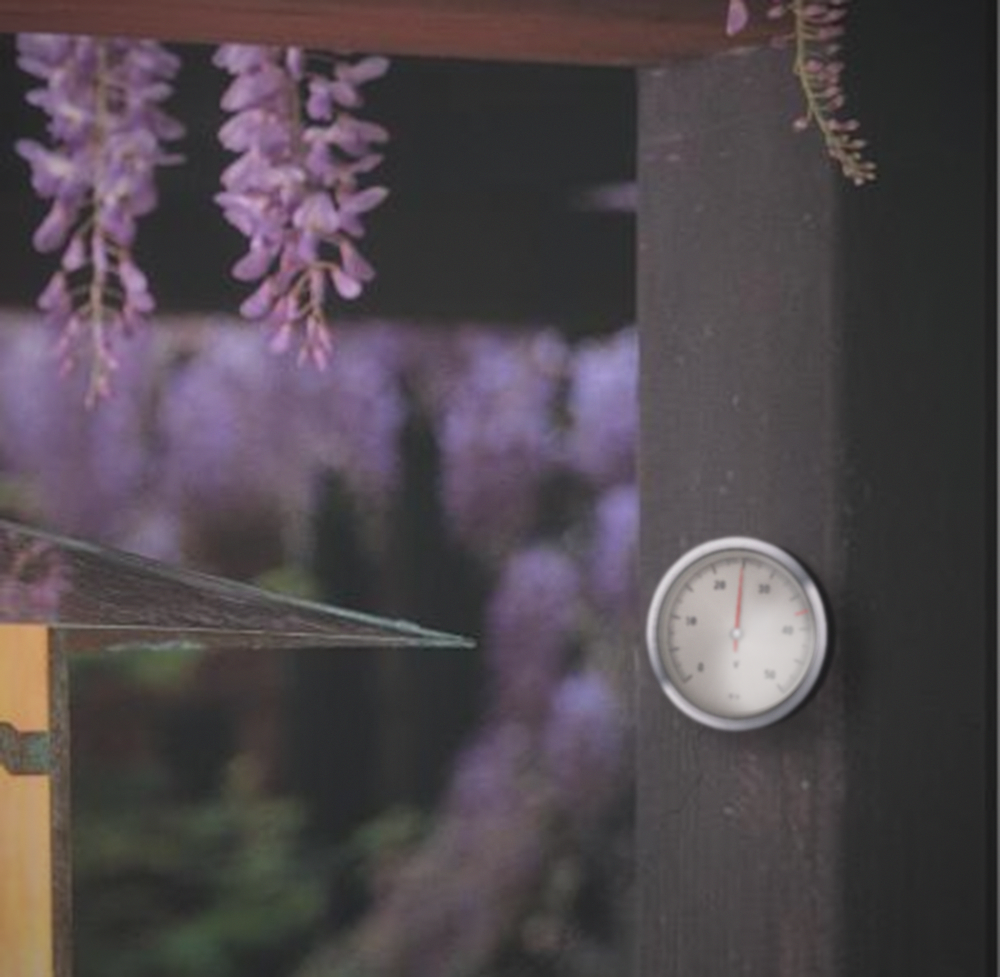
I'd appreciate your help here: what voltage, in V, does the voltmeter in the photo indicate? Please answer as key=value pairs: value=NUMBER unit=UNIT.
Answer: value=25 unit=V
